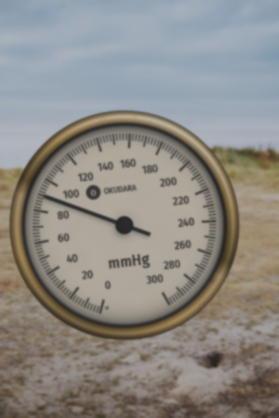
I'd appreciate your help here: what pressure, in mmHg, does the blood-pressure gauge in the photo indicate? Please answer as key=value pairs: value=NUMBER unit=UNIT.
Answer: value=90 unit=mmHg
